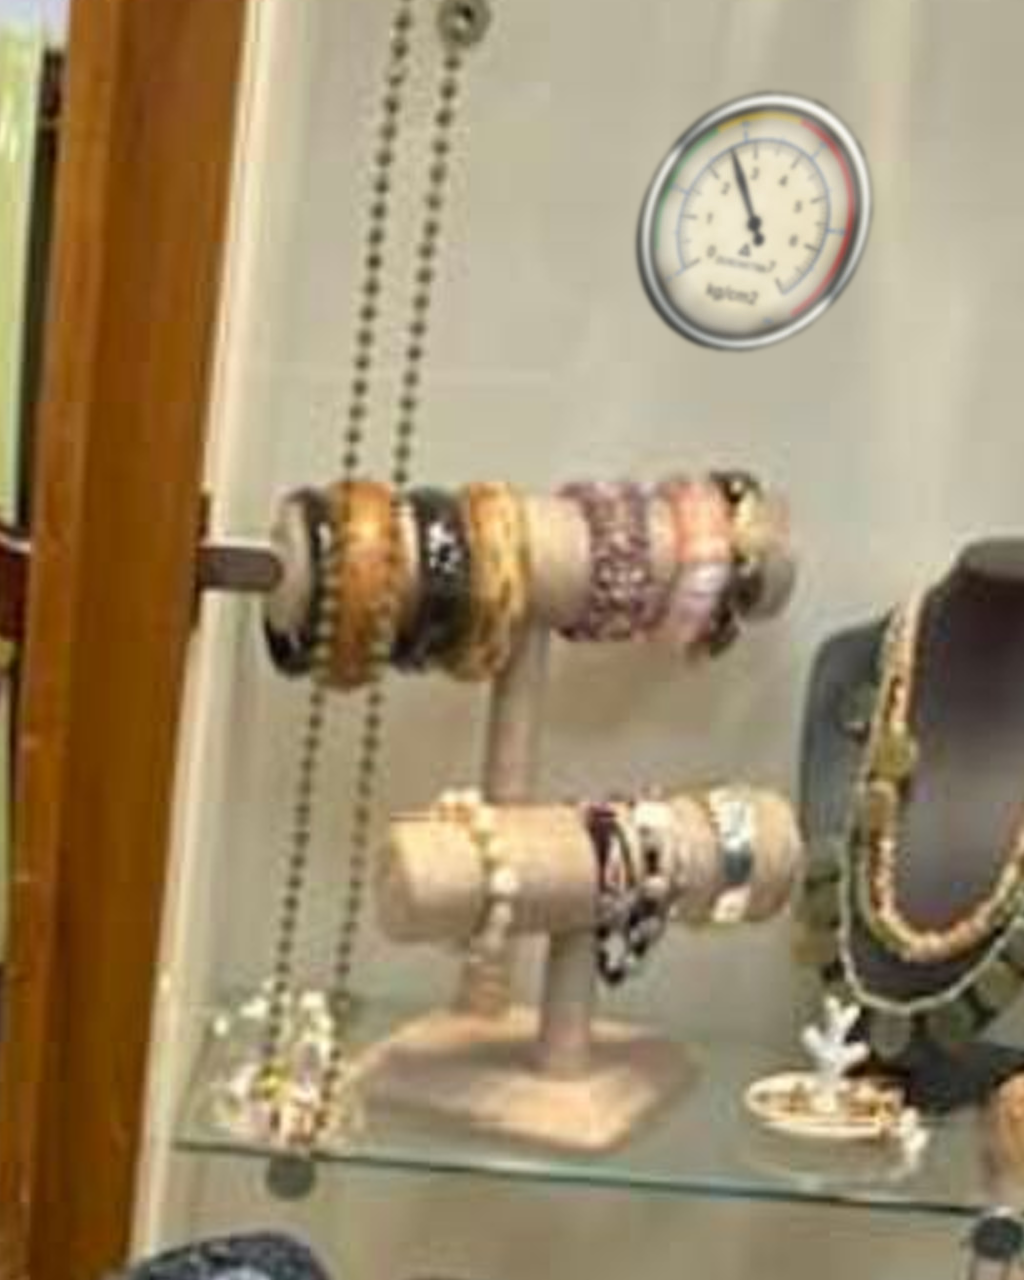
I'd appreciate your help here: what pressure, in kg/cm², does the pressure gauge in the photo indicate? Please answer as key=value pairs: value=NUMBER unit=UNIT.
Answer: value=2.5 unit=kg/cm²
